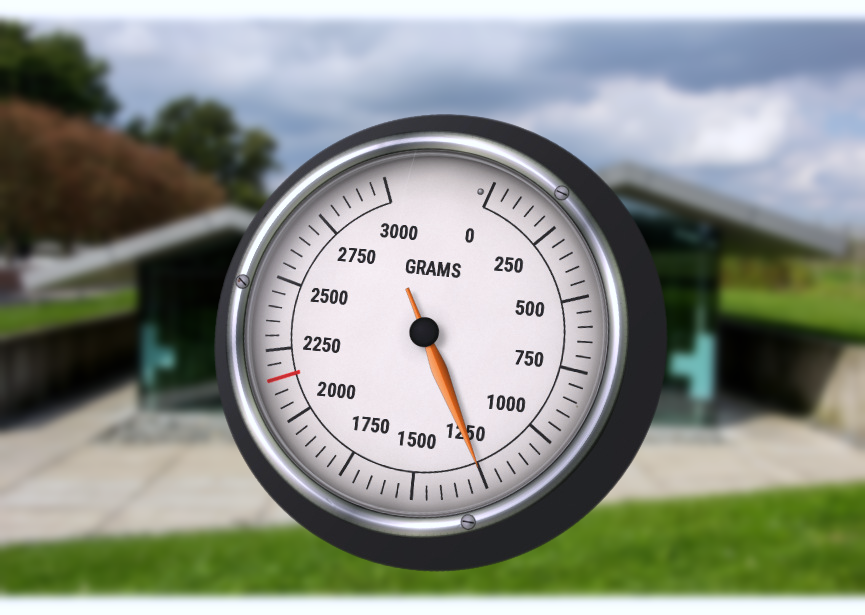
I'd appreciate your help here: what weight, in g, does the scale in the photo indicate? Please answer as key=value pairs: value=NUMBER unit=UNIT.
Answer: value=1250 unit=g
